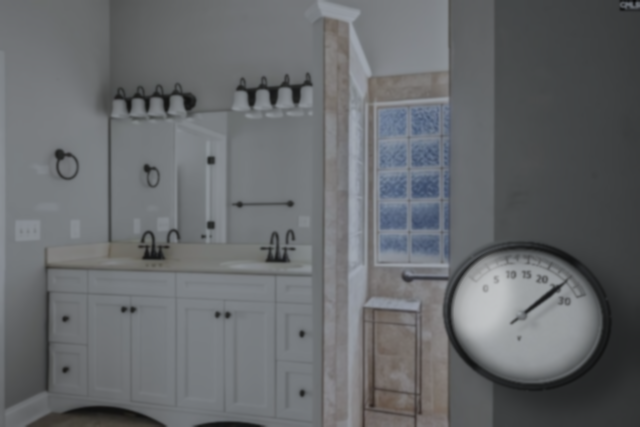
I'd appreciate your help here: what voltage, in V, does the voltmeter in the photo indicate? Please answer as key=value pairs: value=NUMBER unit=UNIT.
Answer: value=25 unit=V
